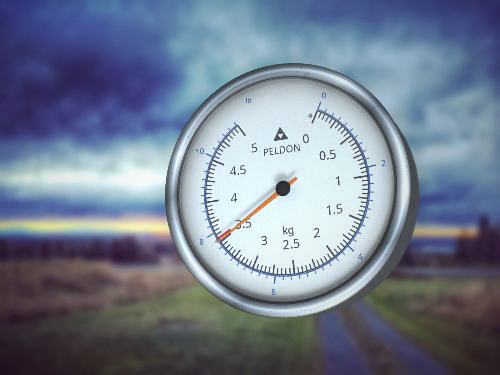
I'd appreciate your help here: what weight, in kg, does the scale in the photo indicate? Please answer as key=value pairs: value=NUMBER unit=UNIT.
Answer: value=3.5 unit=kg
